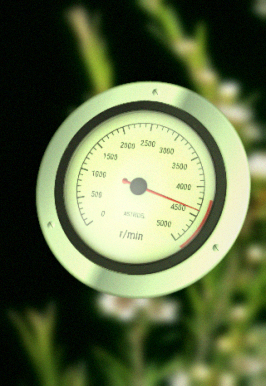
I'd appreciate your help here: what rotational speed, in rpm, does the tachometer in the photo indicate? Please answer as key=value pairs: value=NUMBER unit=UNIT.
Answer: value=4400 unit=rpm
